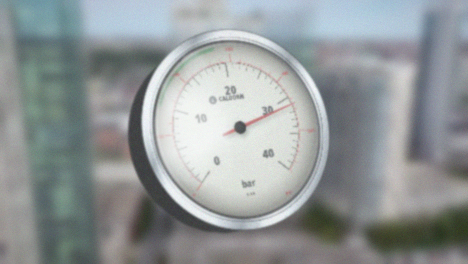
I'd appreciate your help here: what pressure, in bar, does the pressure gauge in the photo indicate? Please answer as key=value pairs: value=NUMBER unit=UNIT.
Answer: value=31 unit=bar
